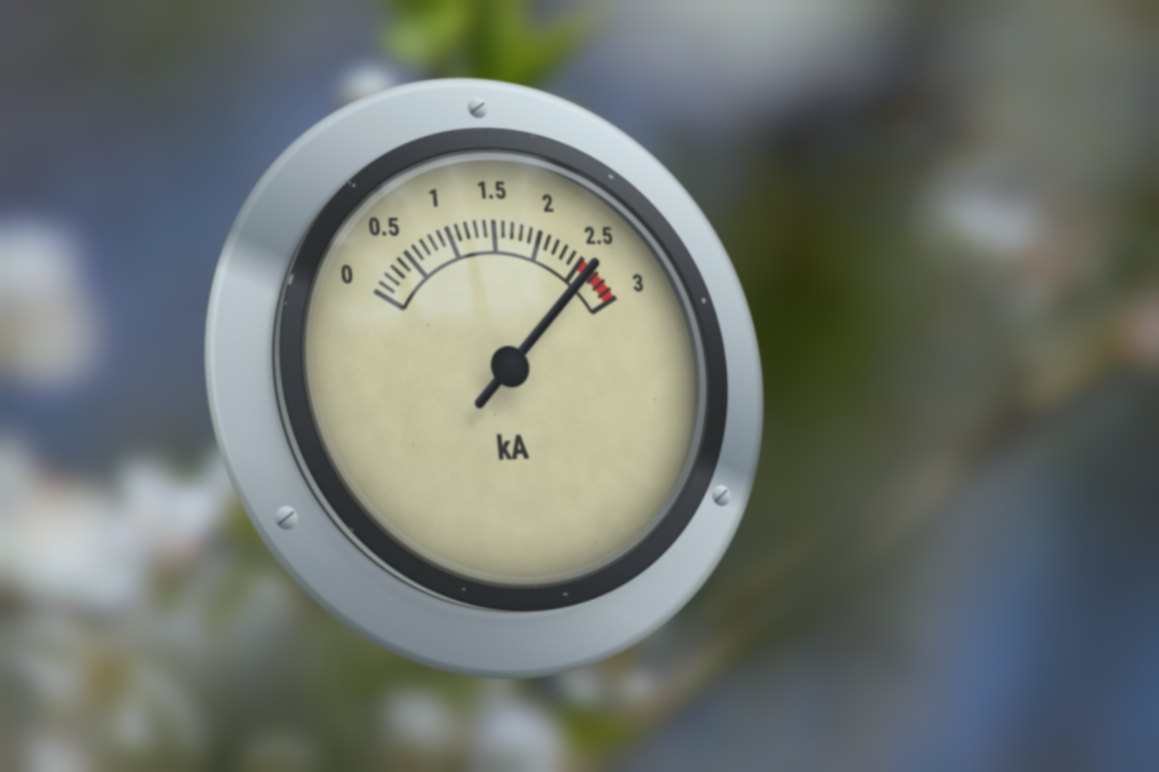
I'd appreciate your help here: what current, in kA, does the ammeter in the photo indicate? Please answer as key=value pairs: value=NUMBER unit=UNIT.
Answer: value=2.6 unit=kA
